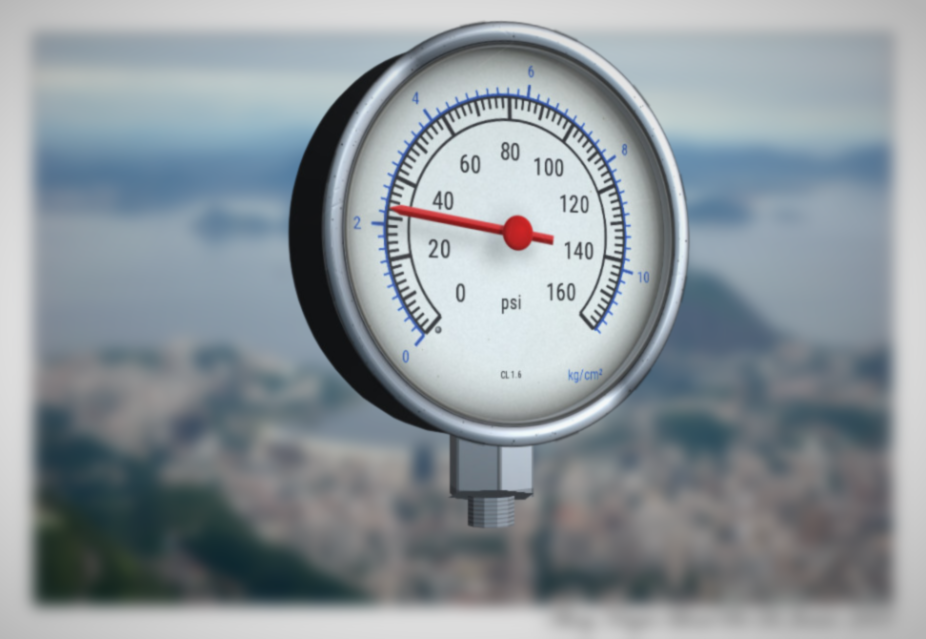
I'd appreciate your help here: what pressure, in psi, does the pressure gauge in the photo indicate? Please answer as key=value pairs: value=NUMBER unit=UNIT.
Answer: value=32 unit=psi
